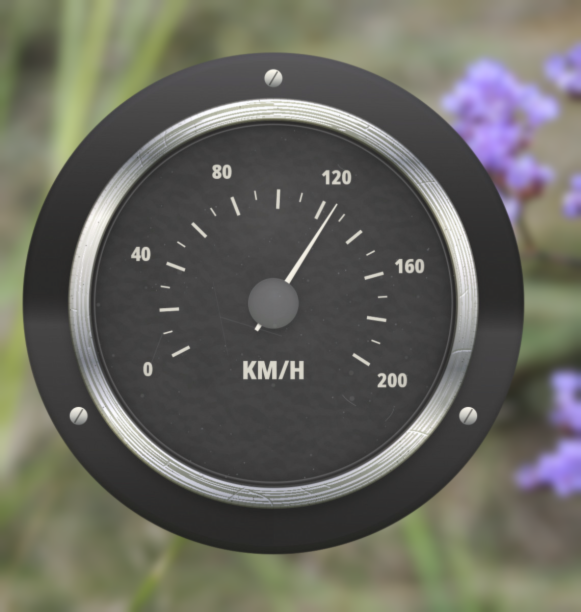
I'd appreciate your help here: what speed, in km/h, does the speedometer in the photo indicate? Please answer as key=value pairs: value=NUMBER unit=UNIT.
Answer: value=125 unit=km/h
